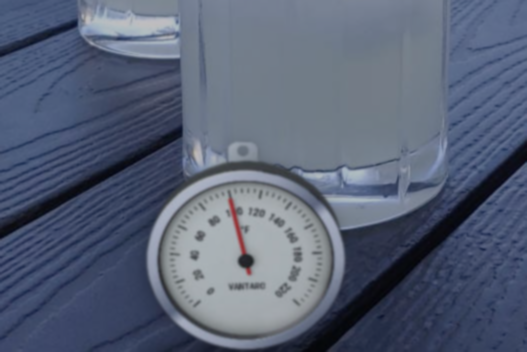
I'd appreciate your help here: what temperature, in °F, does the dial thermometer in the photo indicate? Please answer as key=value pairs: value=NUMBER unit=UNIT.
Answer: value=100 unit=°F
